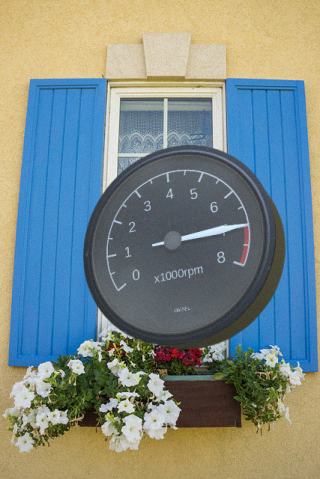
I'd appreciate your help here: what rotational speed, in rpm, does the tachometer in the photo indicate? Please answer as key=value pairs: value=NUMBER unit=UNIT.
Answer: value=7000 unit=rpm
